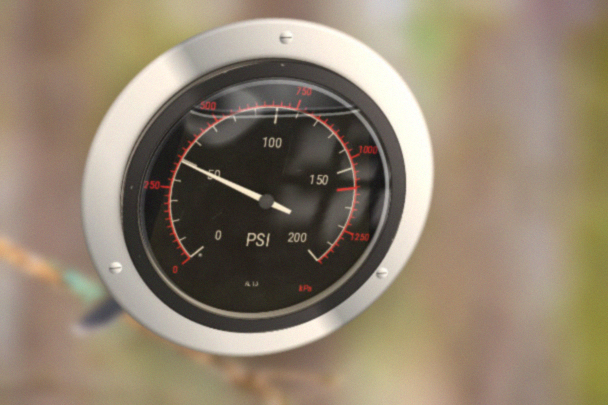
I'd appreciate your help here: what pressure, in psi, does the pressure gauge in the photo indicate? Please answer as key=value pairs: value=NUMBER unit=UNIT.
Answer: value=50 unit=psi
